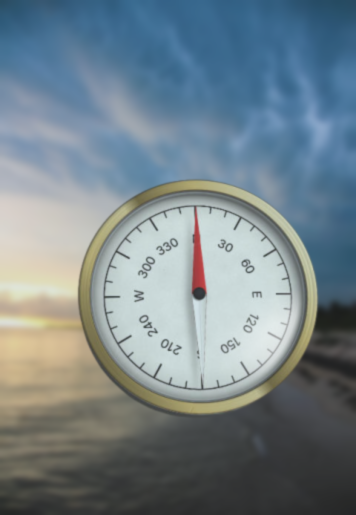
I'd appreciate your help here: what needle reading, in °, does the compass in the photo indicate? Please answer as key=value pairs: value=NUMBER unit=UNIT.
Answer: value=0 unit=°
